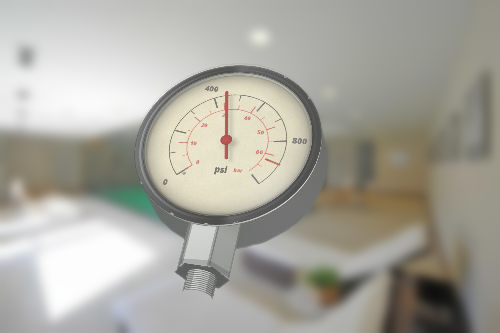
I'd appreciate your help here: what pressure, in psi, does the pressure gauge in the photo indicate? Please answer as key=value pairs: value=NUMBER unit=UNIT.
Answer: value=450 unit=psi
